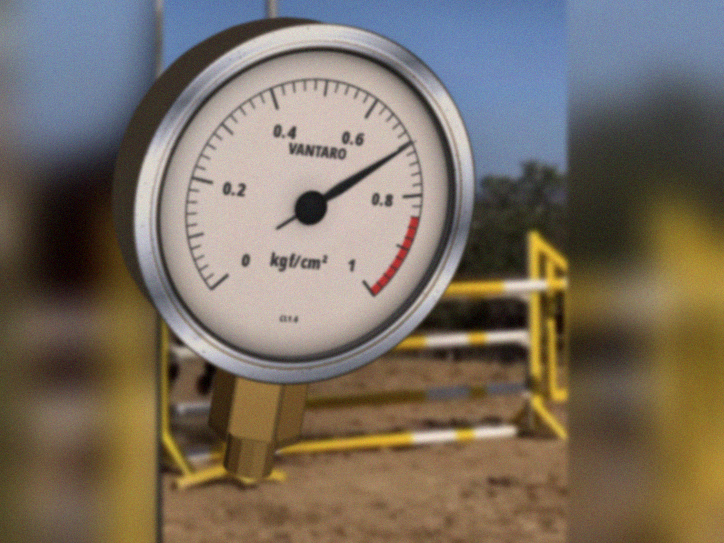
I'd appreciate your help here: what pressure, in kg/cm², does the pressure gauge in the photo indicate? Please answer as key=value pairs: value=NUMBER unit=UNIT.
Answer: value=0.7 unit=kg/cm²
